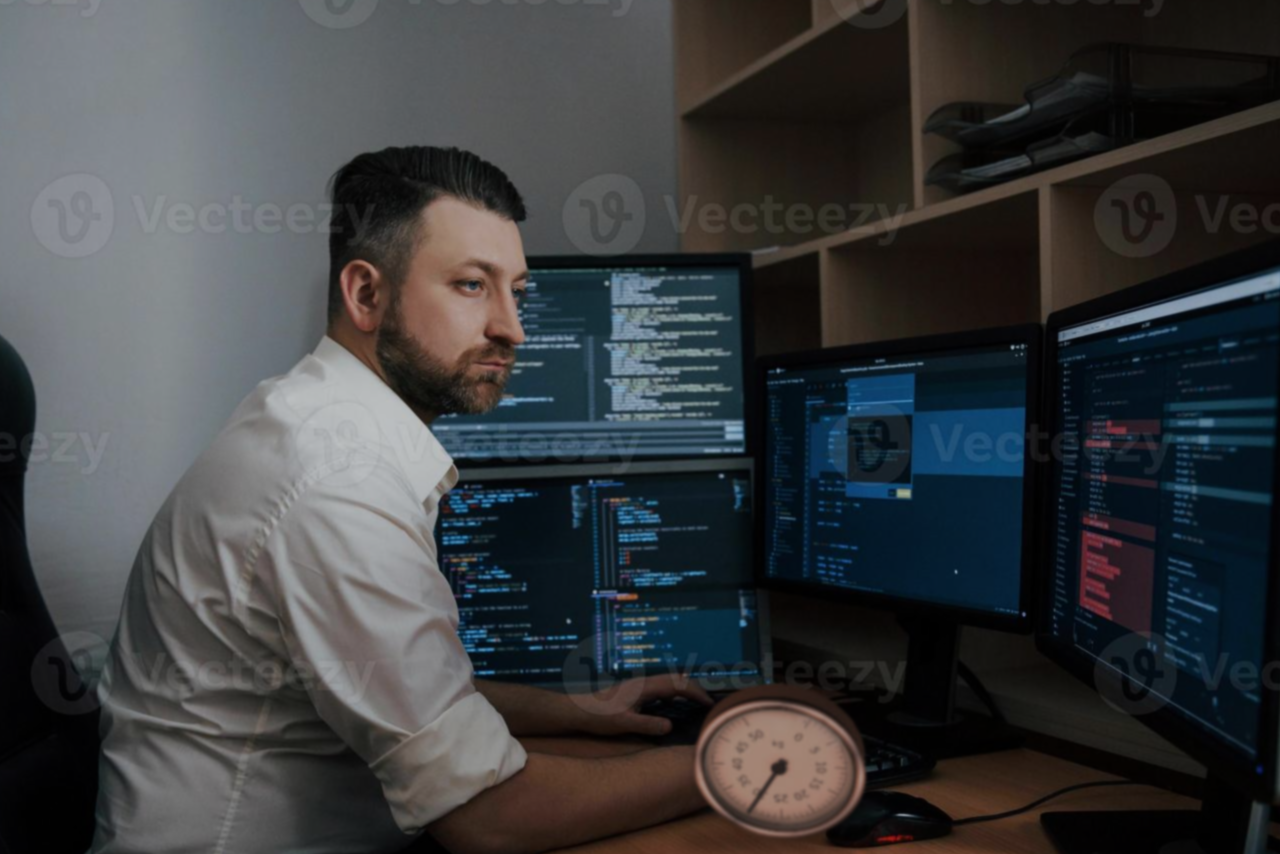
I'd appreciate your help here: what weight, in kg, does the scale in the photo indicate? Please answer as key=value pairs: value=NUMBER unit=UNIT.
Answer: value=30 unit=kg
